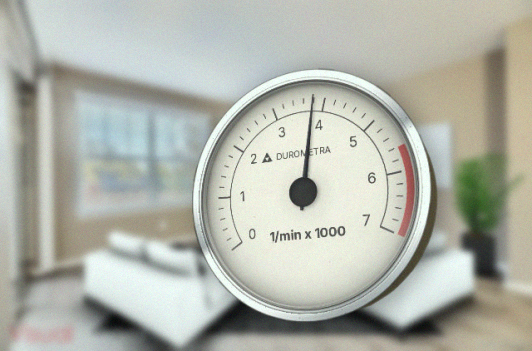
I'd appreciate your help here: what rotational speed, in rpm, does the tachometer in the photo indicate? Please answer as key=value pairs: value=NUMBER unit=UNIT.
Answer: value=3800 unit=rpm
